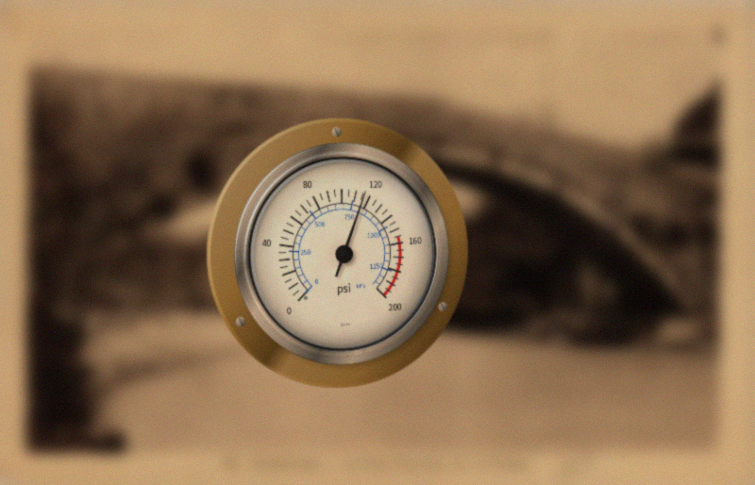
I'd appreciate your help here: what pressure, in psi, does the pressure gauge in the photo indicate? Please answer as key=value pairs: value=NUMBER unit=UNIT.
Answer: value=115 unit=psi
